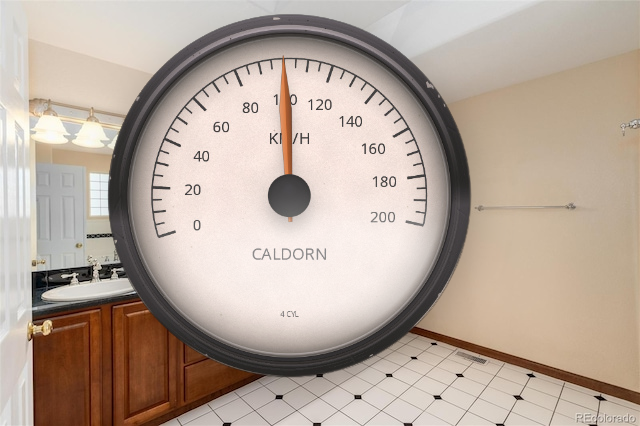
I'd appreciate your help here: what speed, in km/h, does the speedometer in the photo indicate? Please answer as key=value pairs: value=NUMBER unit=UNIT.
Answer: value=100 unit=km/h
